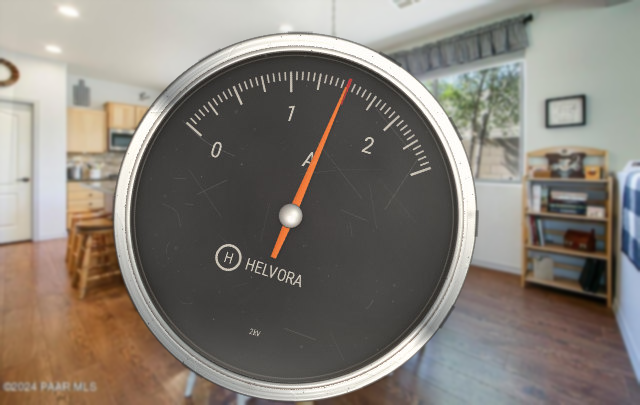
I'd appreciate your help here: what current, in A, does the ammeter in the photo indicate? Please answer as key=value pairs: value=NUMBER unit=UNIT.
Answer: value=1.5 unit=A
